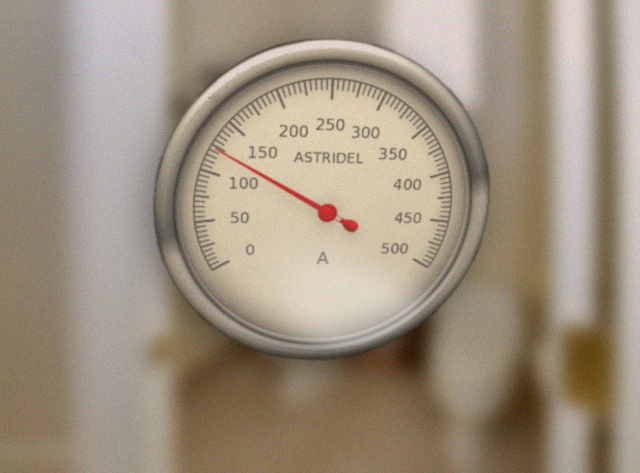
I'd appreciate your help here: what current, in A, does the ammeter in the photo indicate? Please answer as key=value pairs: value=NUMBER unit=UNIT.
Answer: value=125 unit=A
